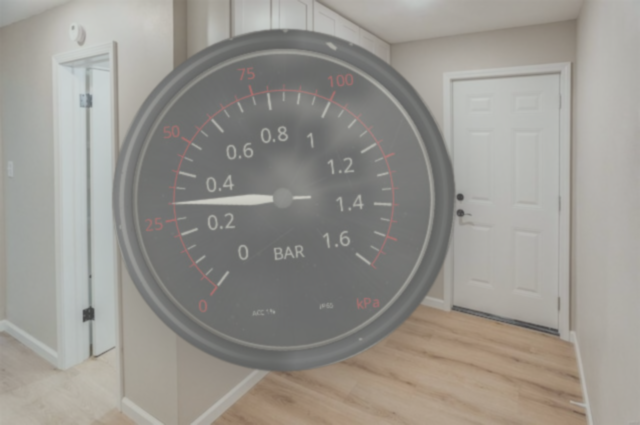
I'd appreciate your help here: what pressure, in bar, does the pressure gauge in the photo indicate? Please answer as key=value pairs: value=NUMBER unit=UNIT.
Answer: value=0.3 unit=bar
